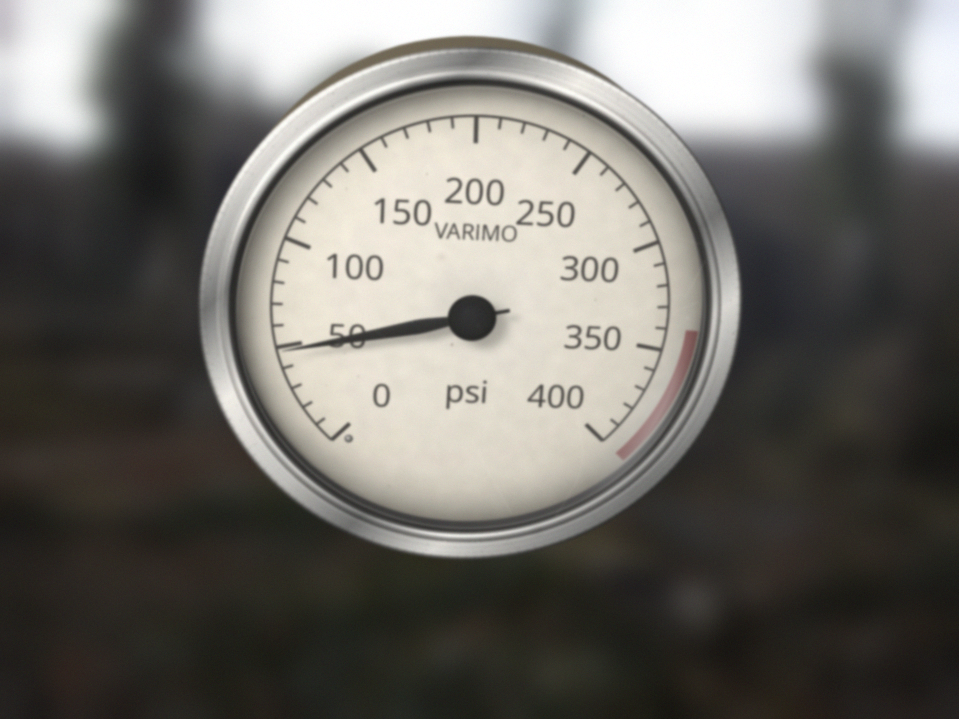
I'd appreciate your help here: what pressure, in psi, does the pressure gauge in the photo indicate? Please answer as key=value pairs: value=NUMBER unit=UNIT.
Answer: value=50 unit=psi
